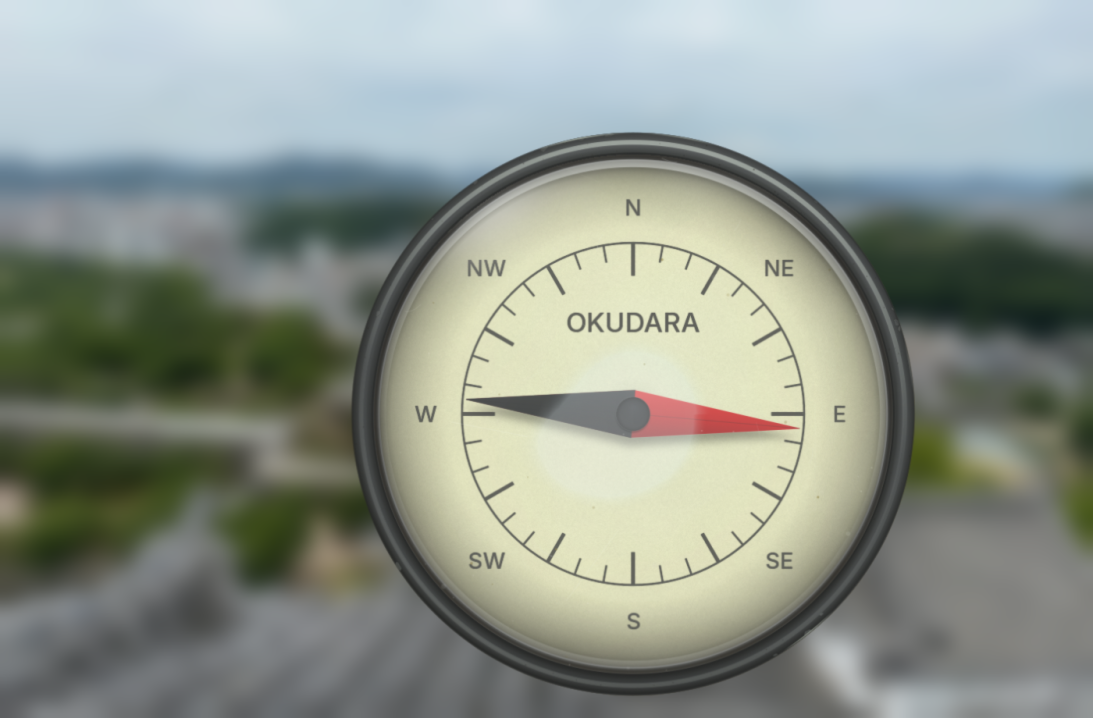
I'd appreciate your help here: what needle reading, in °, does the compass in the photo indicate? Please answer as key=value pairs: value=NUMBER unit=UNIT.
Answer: value=95 unit=°
